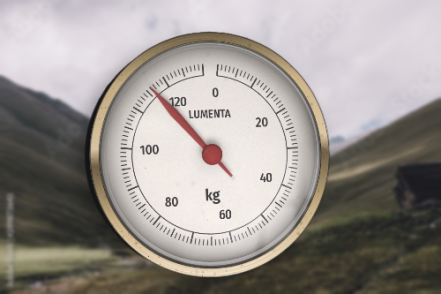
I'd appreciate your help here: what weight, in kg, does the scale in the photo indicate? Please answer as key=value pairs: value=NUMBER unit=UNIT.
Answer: value=116 unit=kg
